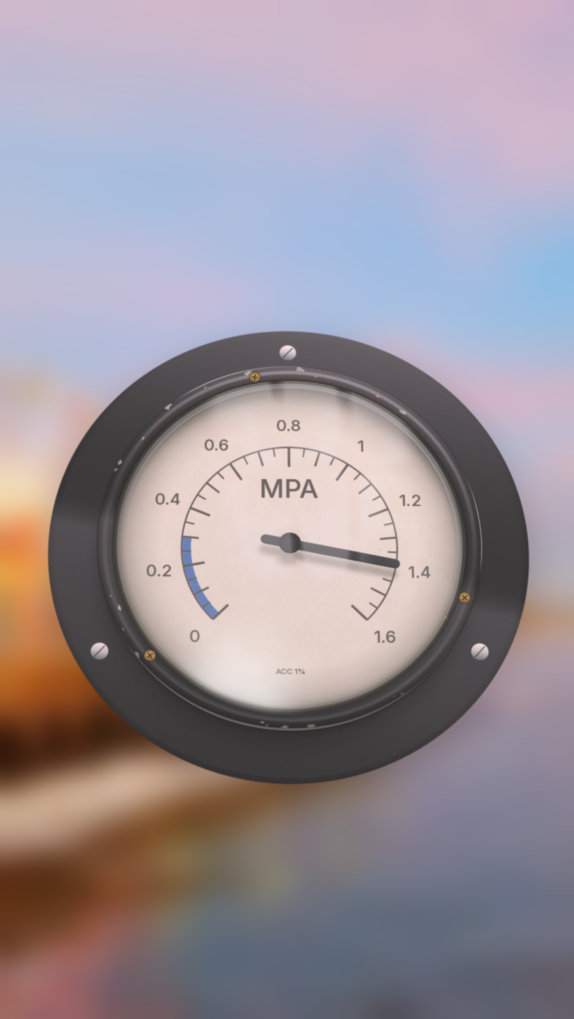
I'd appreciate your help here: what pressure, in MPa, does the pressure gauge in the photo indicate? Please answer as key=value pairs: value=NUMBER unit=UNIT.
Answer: value=1.4 unit=MPa
